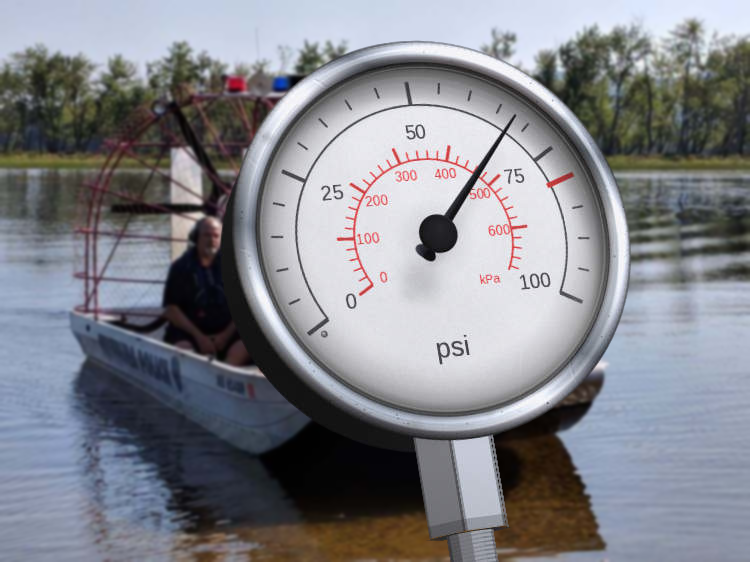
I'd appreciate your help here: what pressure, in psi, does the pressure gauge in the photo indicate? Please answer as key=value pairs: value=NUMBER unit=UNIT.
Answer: value=67.5 unit=psi
